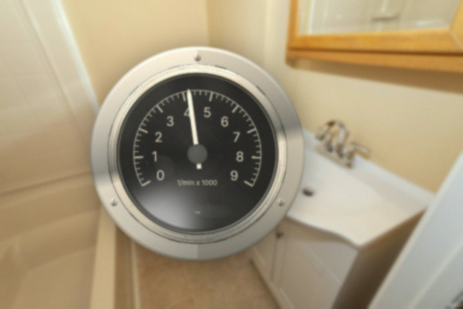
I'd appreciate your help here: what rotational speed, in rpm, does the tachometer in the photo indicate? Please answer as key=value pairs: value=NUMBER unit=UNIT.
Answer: value=4200 unit=rpm
